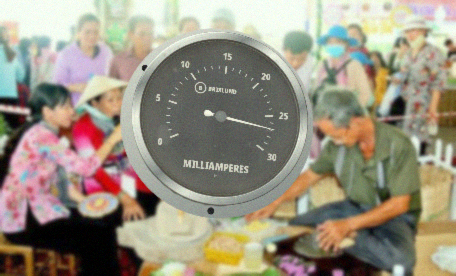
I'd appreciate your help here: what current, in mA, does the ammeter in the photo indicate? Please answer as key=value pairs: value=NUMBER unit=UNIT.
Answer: value=27 unit=mA
